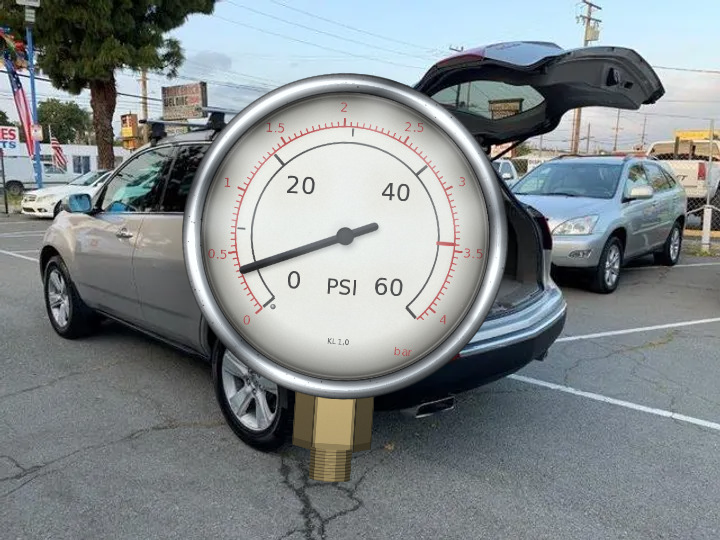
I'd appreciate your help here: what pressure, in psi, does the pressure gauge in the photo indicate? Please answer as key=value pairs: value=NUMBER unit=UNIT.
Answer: value=5 unit=psi
